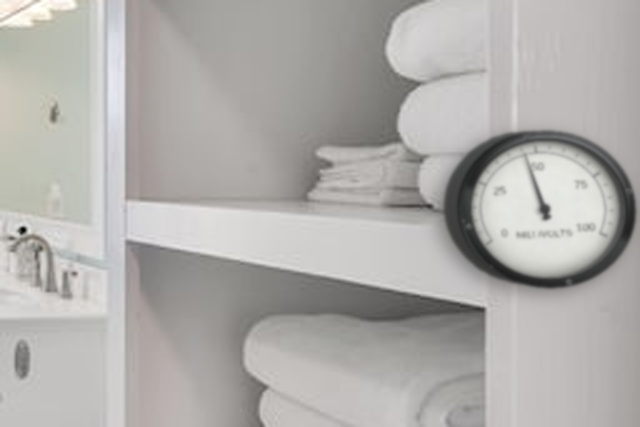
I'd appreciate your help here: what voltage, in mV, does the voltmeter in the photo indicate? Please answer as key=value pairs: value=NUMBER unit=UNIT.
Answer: value=45 unit=mV
